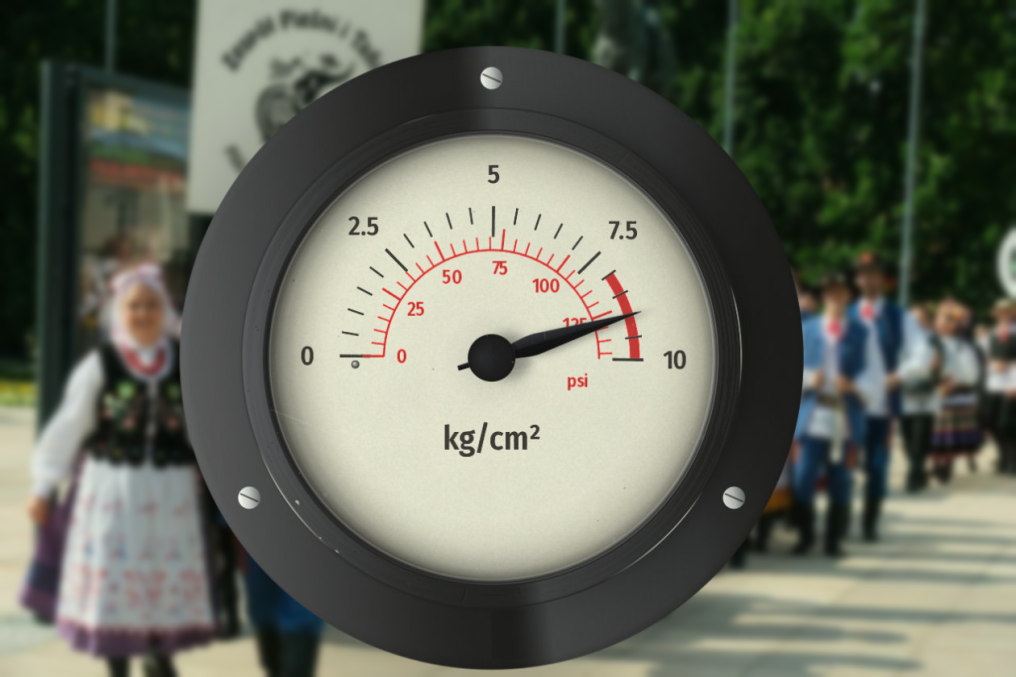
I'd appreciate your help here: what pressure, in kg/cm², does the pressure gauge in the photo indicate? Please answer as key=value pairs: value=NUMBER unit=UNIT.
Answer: value=9 unit=kg/cm²
